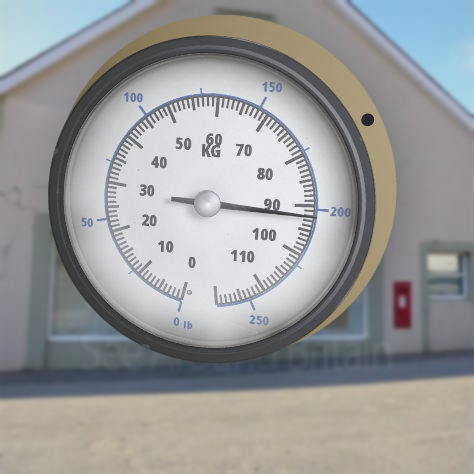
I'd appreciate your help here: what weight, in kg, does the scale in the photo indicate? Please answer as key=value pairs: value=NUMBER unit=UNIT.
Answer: value=92 unit=kg
